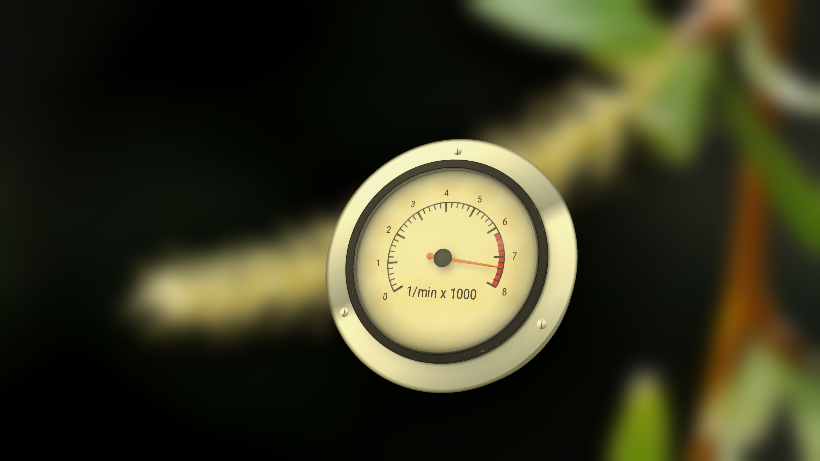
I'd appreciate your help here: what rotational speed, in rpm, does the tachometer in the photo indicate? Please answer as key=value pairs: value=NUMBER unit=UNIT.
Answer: value=7400 unit=rpm
